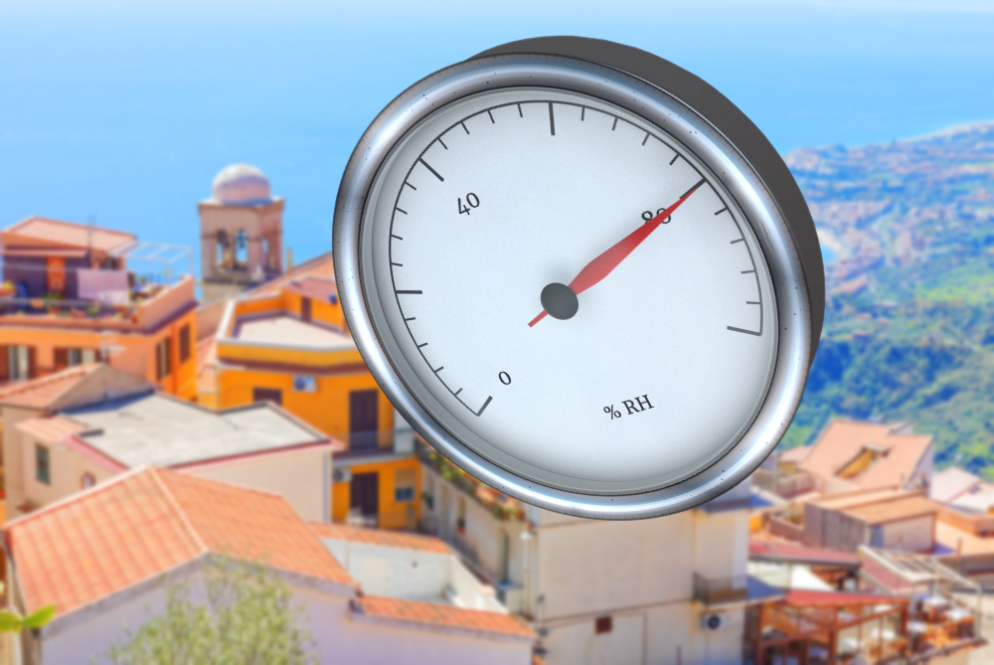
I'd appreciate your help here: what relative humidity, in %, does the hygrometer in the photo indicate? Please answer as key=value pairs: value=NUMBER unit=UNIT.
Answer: value=80 unit=%
